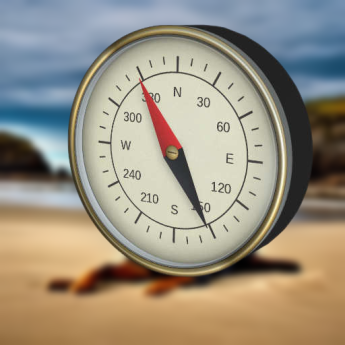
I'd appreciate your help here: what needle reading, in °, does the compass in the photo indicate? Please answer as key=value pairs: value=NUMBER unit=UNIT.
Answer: value=330 unit=°
